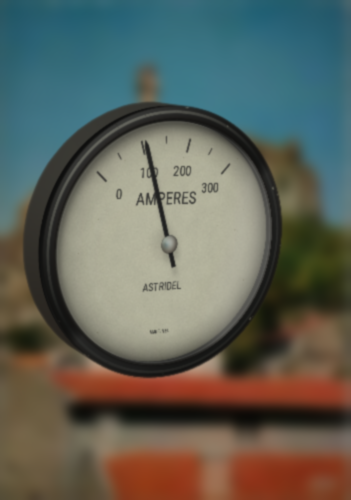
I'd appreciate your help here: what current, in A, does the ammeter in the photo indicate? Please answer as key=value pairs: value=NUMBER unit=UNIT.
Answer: value=100 unit=A
